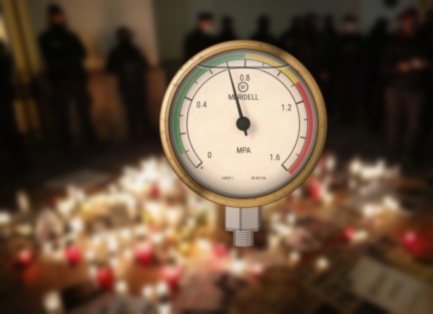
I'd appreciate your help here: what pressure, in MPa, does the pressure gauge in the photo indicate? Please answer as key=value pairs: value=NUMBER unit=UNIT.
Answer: value=0.7 unit=MPa
